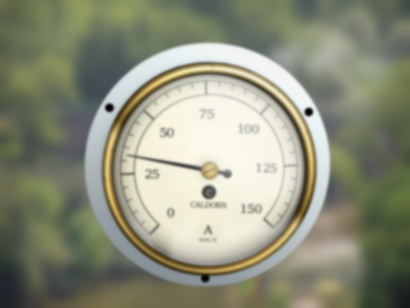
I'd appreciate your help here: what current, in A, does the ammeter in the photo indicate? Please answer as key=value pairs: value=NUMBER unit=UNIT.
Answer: value=32.5 unit=A
